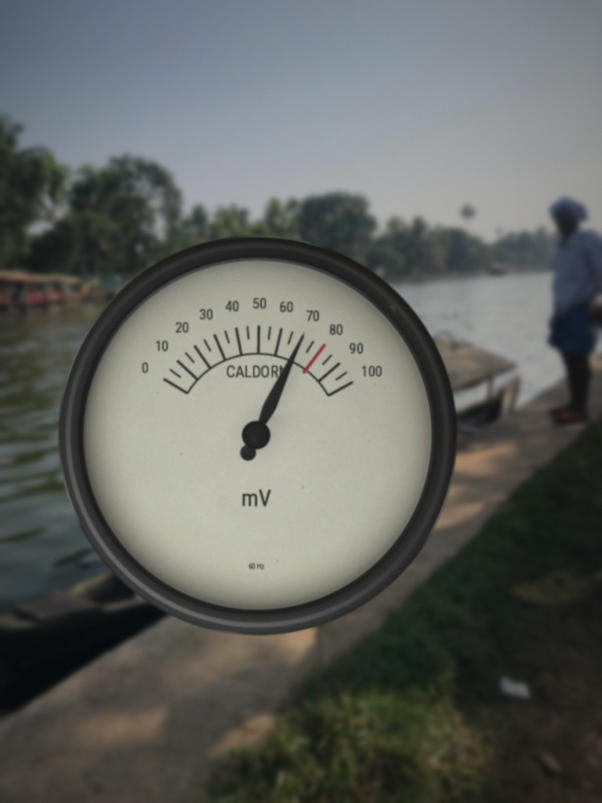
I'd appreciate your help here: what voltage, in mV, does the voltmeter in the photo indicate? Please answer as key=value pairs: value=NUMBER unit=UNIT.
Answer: value=70 unit=mV
